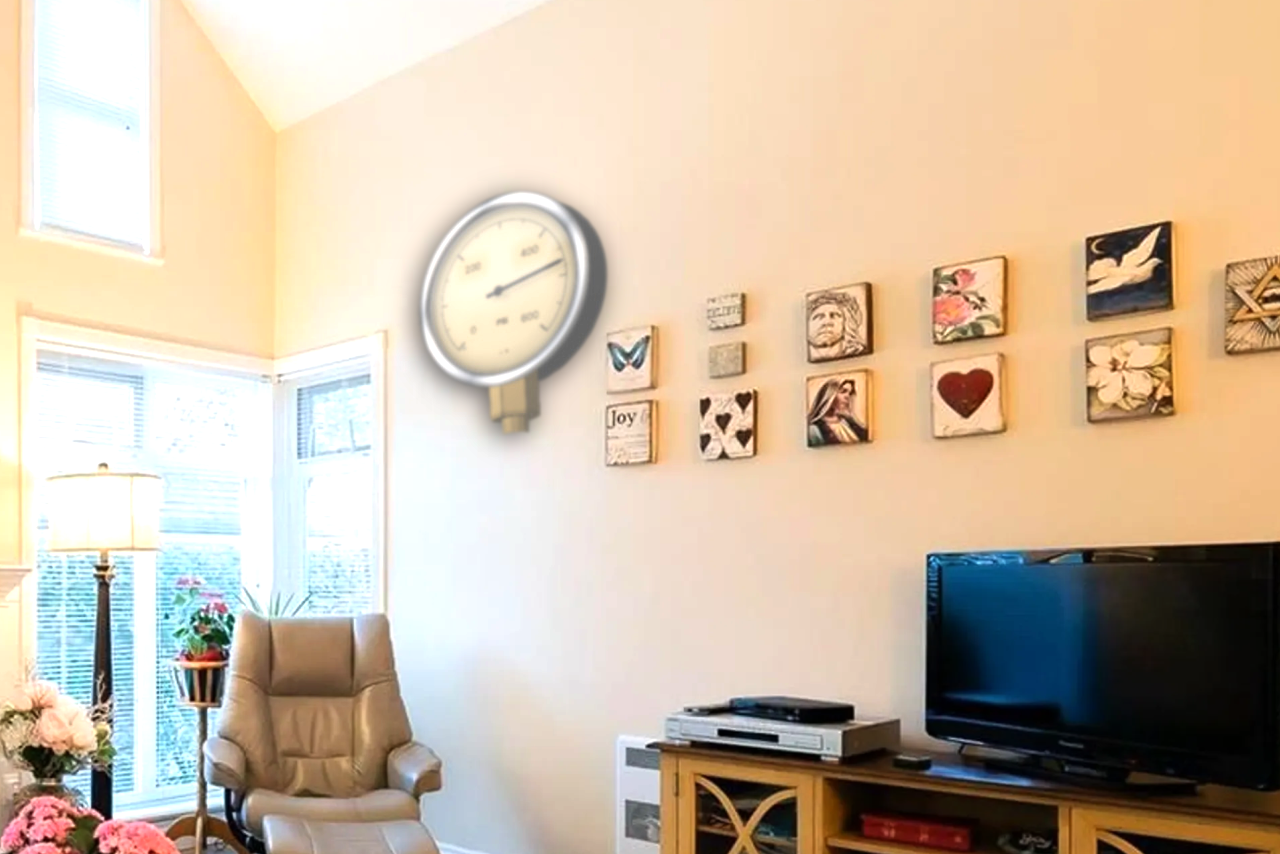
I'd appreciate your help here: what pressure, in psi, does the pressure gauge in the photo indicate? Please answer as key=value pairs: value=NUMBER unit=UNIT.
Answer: value=475 unit=psi
